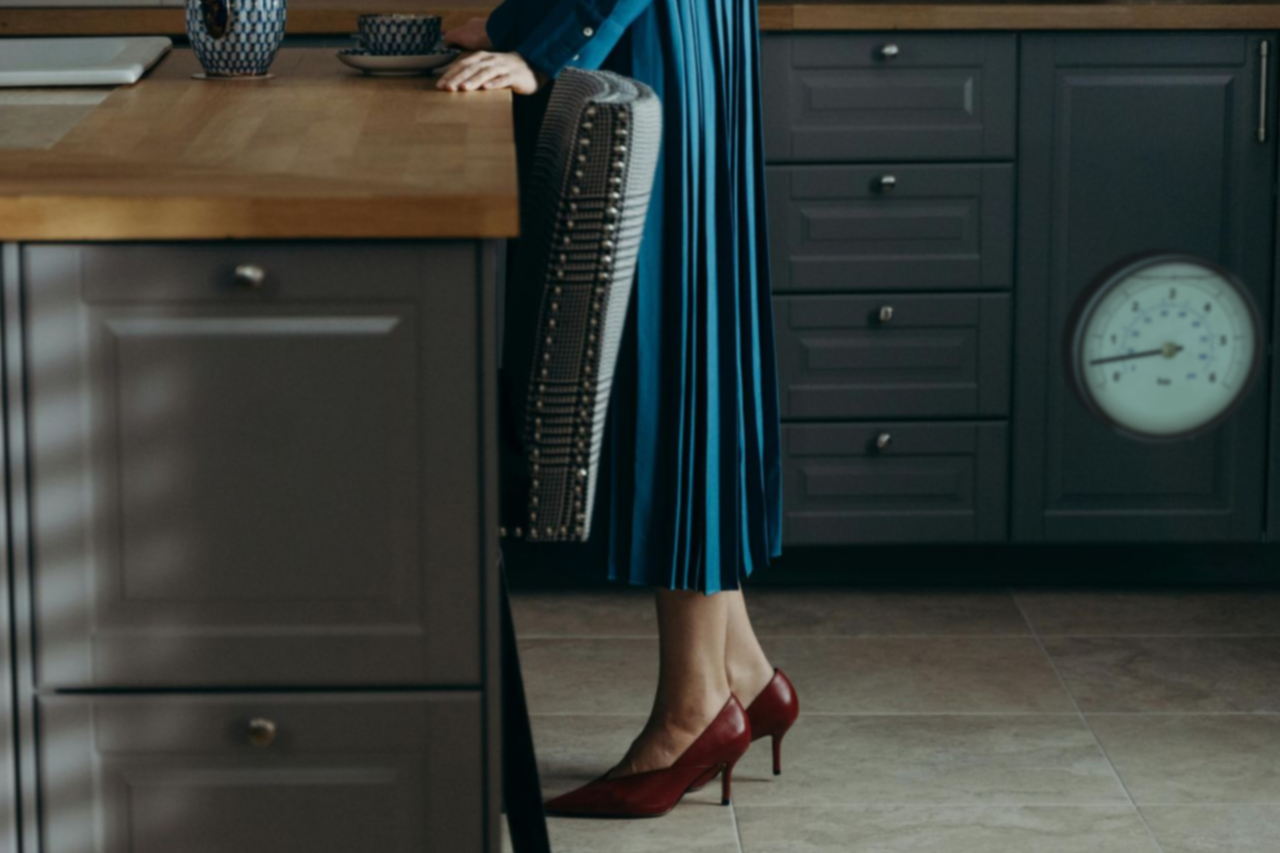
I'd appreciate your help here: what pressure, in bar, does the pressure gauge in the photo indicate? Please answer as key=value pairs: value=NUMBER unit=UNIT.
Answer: value=0.5 unit=bar
